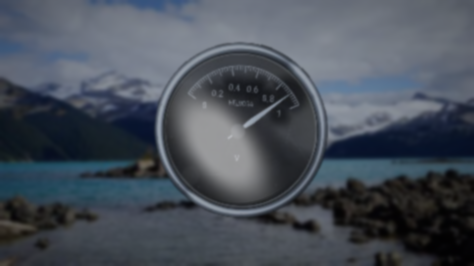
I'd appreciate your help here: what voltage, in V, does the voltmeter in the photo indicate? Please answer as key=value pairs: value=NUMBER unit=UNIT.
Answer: value=0.9 unit=V
